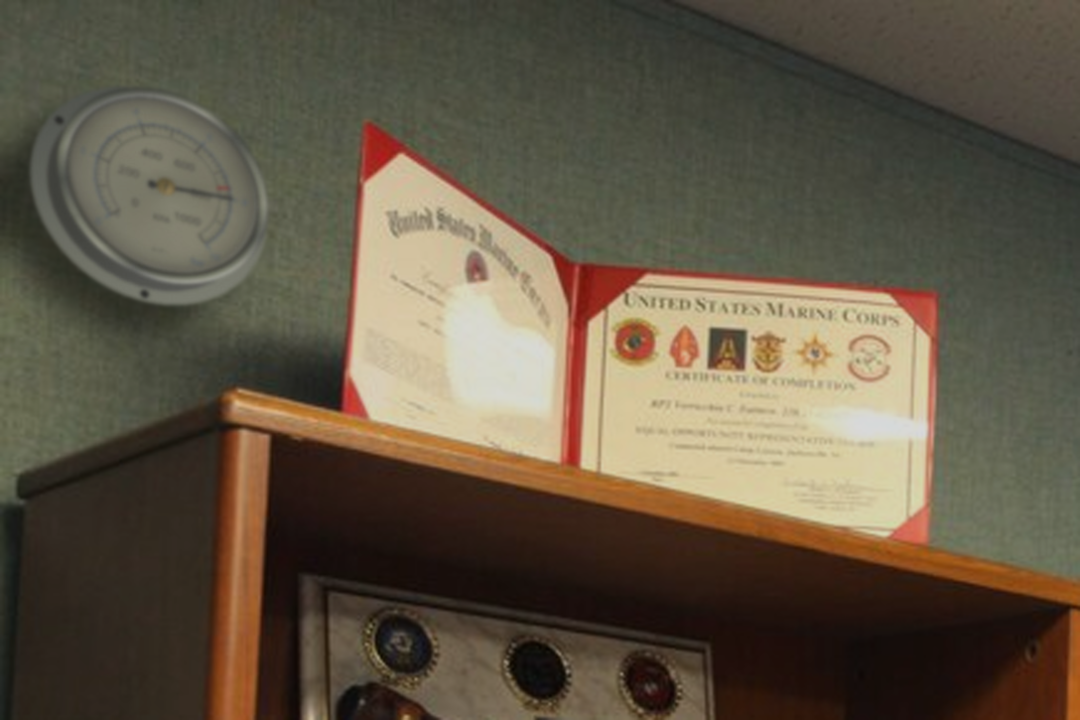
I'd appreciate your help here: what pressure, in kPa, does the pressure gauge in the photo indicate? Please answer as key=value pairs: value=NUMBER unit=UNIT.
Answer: value=800 unit=kPa
